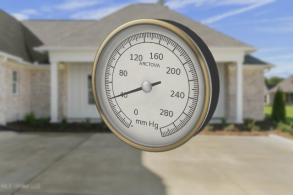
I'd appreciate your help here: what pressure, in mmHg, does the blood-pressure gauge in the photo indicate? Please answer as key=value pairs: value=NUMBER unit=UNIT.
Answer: value=40 unit=mmHg
